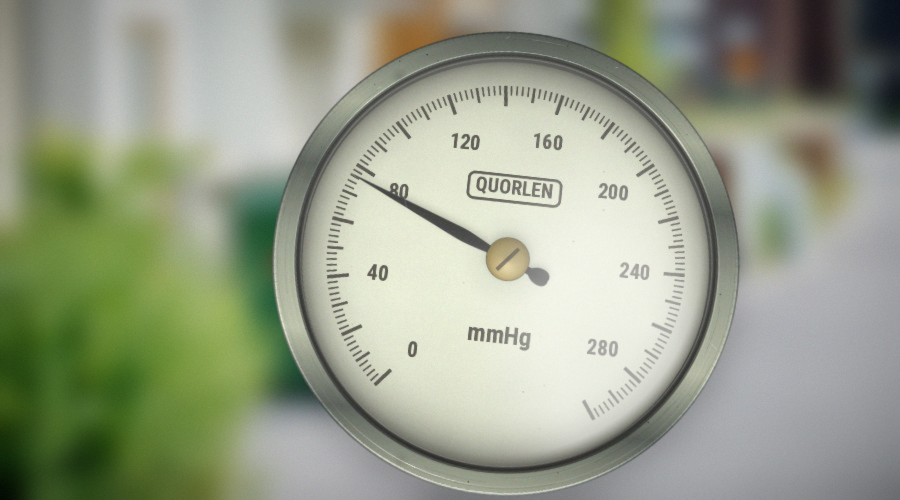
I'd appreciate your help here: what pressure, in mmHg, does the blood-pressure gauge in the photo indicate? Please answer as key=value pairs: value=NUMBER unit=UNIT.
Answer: value=76 unit=mmHg
